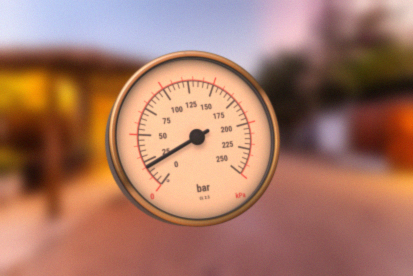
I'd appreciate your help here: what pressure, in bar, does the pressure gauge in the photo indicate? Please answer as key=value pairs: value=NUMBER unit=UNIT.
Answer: value=20 unit=bar
